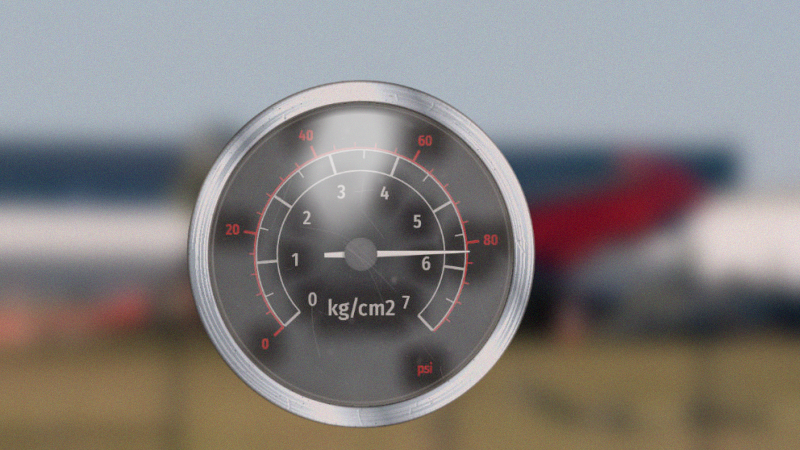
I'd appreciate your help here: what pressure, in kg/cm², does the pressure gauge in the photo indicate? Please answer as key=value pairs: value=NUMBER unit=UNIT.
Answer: value=5.75 unit=kg/cm²
